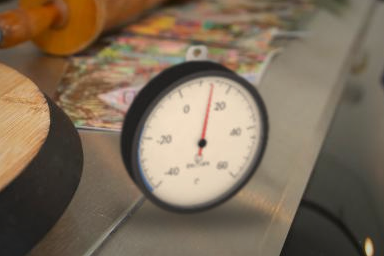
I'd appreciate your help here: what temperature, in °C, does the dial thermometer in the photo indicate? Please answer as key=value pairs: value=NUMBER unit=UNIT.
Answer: value=12 unit=°C
